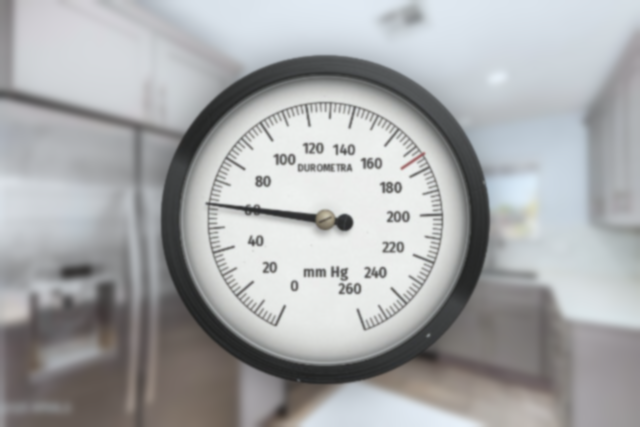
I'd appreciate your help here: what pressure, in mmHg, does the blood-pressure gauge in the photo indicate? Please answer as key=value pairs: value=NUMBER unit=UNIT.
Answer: value=60 unit=mmHg
